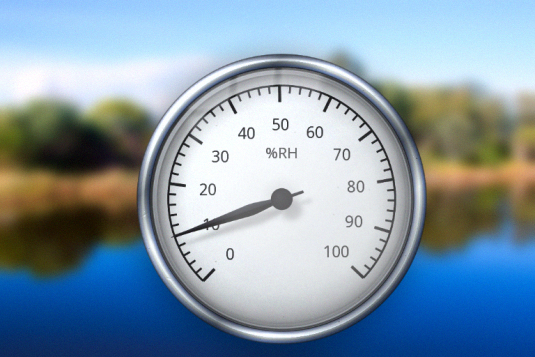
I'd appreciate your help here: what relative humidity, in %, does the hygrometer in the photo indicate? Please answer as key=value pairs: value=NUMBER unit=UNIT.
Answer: value=10 unit=%
